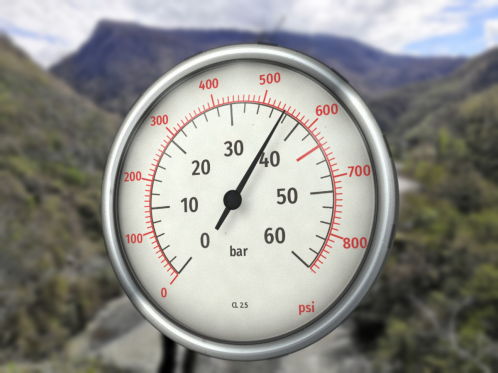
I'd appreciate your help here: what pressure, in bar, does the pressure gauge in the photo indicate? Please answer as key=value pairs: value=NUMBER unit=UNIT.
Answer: value=38 unit=bar
